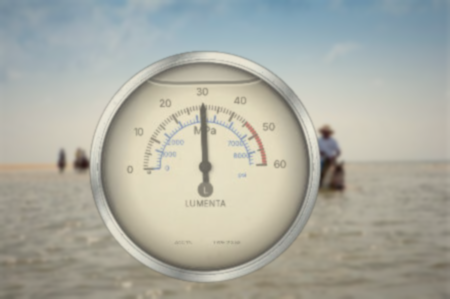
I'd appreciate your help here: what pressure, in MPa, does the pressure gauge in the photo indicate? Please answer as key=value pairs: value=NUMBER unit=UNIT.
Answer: value=30 unit=MPa
